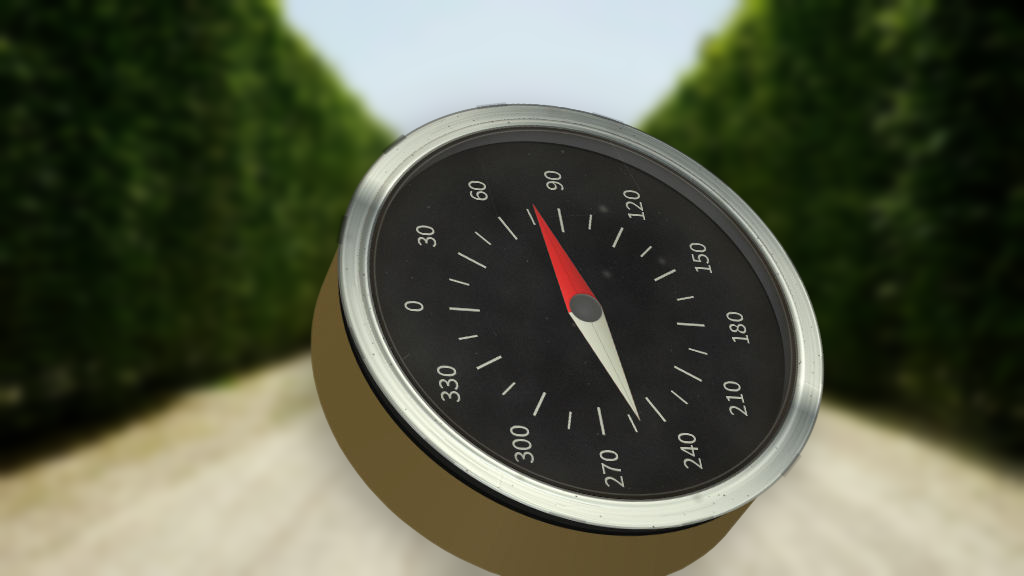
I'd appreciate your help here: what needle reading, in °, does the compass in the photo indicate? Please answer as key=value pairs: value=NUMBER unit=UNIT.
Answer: value=75 unit=°
